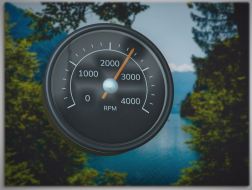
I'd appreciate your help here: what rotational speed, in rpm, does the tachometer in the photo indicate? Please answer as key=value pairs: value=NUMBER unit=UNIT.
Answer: value=2500 unit=rpm
